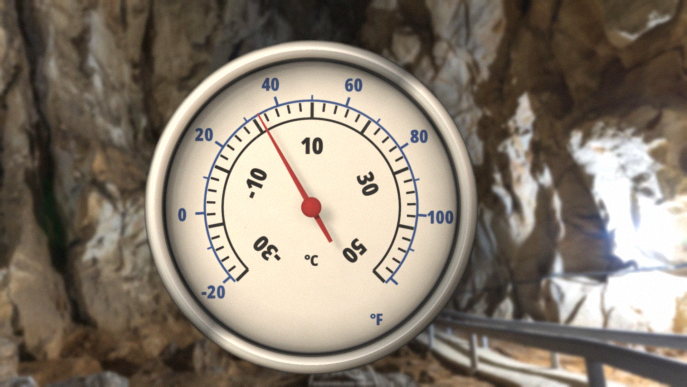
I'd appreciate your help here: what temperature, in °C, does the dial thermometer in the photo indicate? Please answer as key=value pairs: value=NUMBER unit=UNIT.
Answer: value=1 unit=°C
